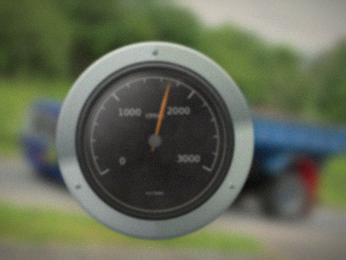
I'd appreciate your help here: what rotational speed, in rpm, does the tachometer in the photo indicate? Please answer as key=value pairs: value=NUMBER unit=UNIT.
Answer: value=1700 unit=rpm
